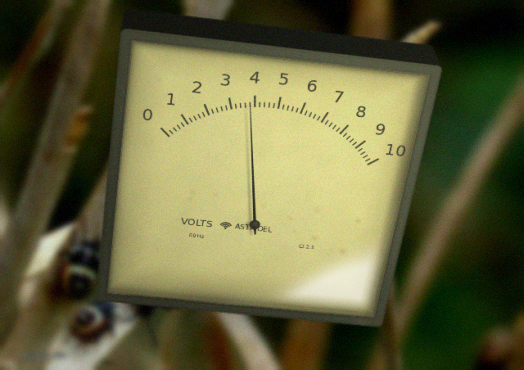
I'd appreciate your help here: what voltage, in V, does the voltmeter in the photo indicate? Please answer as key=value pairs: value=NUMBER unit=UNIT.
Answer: value=3.8 unit=V
